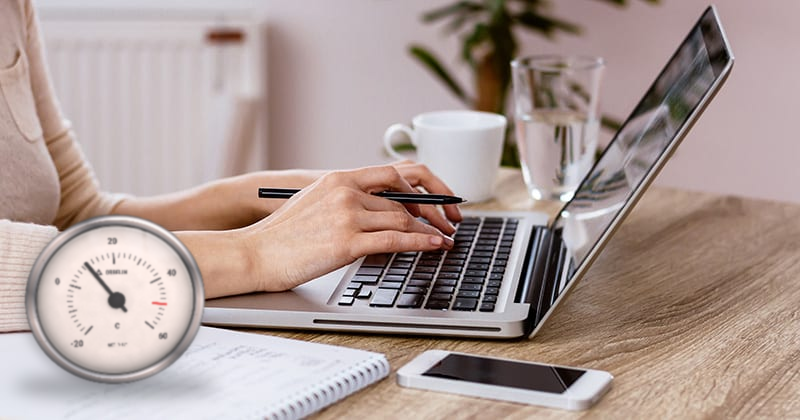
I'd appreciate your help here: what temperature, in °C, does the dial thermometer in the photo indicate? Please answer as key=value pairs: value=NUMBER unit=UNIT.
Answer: value=10 unit=°C
